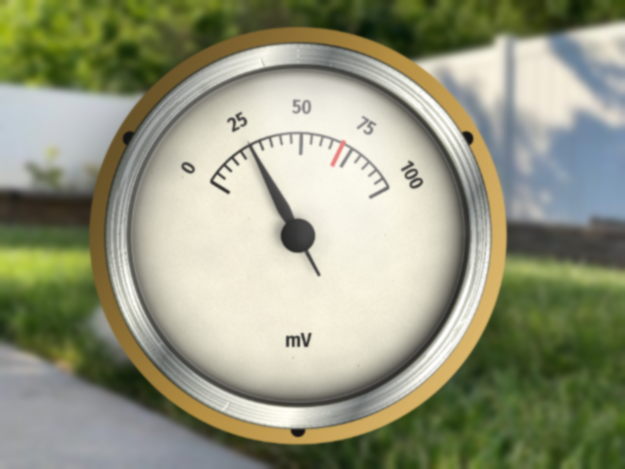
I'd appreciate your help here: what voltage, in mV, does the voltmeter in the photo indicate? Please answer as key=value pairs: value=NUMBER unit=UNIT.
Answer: value=25 unit=mV
